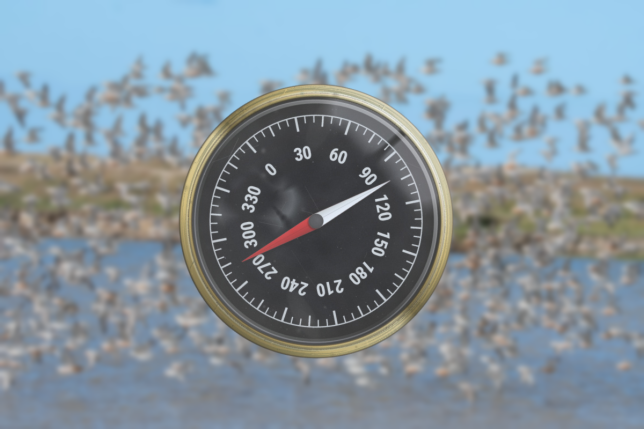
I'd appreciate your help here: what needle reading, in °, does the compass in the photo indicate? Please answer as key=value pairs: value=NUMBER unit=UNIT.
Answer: value=282.5 unit=°
